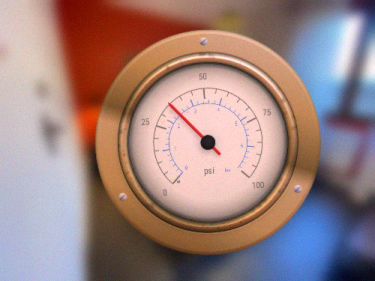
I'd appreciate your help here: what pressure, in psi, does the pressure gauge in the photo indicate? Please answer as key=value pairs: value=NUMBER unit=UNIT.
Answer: value=35 unit=psi
